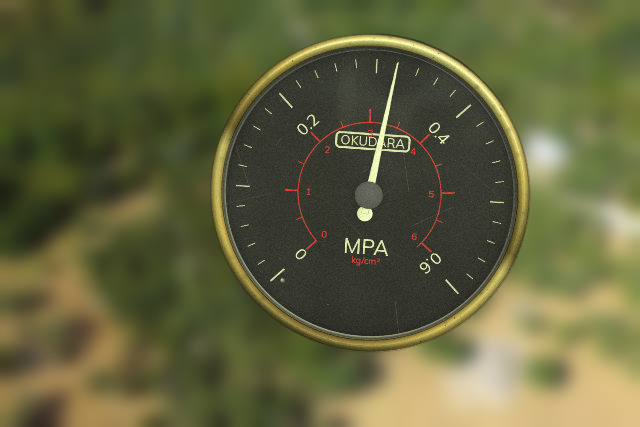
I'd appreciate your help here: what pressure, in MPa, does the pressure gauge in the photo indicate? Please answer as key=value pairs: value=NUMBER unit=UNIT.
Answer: value=0.32 unit=MPa
